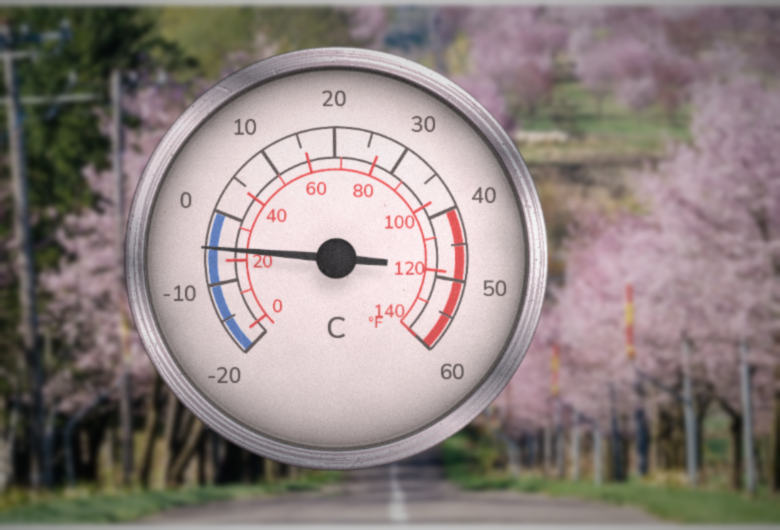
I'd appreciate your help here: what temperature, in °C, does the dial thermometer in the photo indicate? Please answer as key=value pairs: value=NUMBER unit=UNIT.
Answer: value=-5 unit=°C
